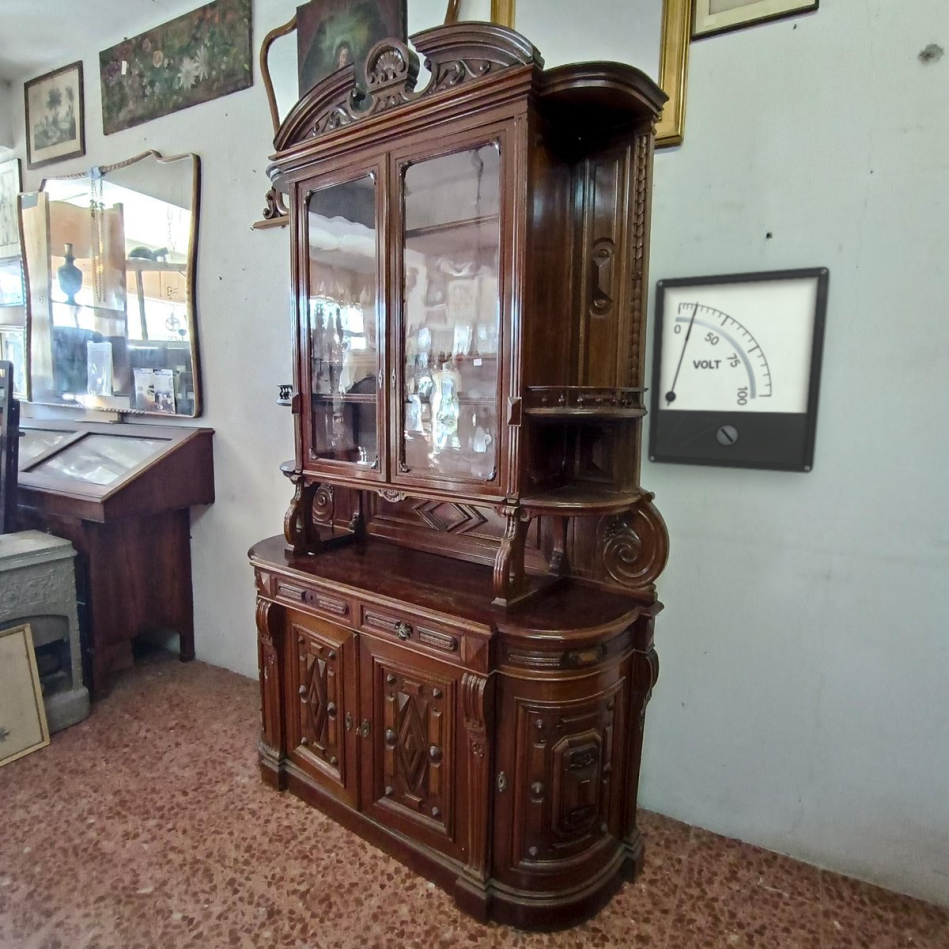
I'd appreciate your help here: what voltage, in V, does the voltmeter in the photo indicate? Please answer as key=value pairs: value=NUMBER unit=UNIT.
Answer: value=25 unit=V
